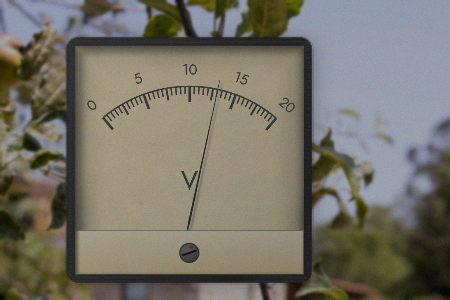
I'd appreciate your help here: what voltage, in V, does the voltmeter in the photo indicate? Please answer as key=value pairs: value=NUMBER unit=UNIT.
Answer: value=13 unit=V
